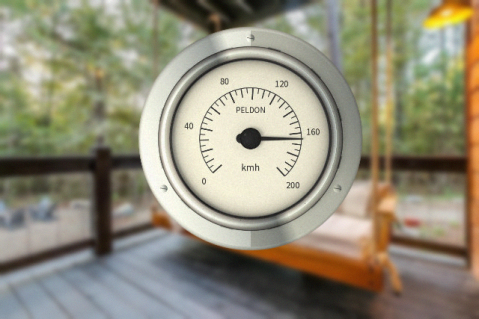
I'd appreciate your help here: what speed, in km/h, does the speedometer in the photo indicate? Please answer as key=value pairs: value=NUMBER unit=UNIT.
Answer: value=165 unit=km/h
